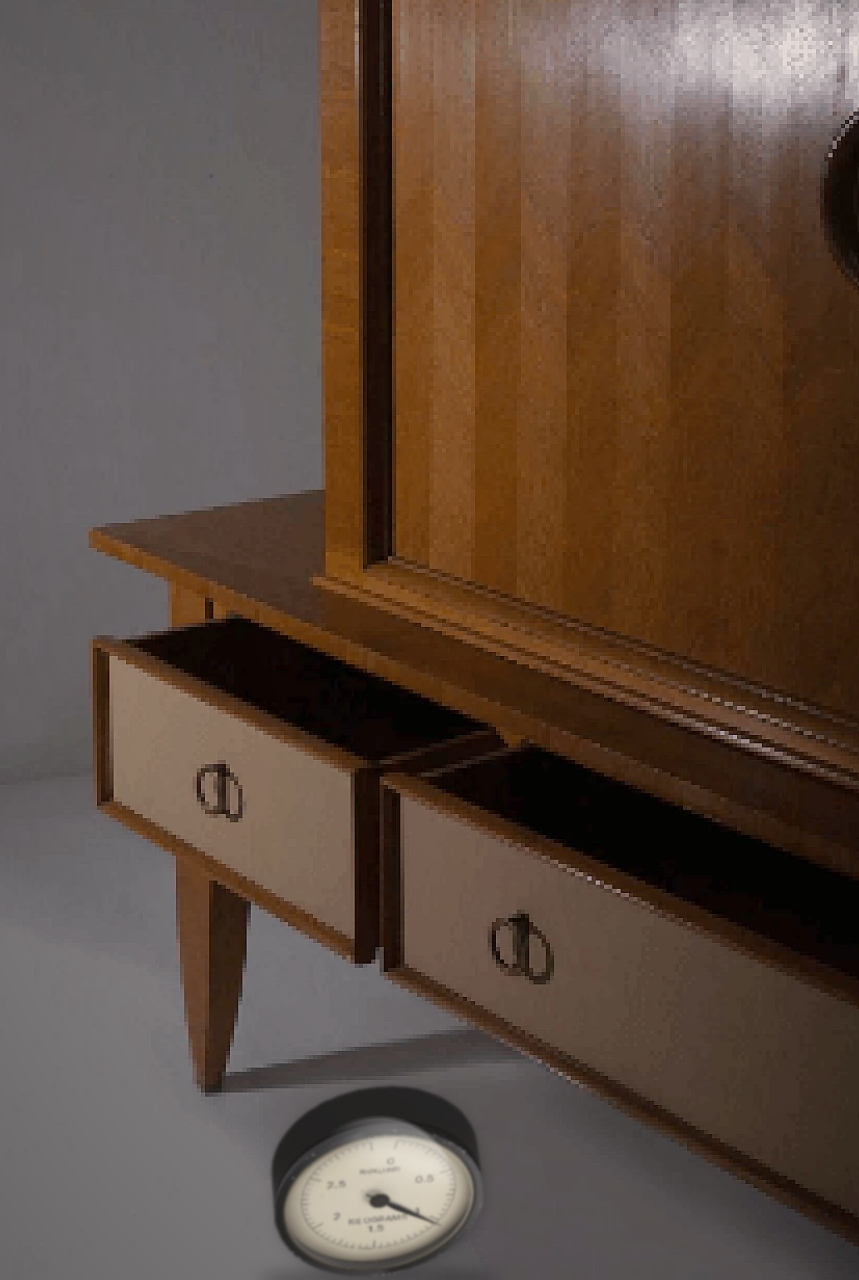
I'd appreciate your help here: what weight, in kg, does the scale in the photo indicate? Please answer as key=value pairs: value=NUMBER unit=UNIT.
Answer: value=1 unit=kg
